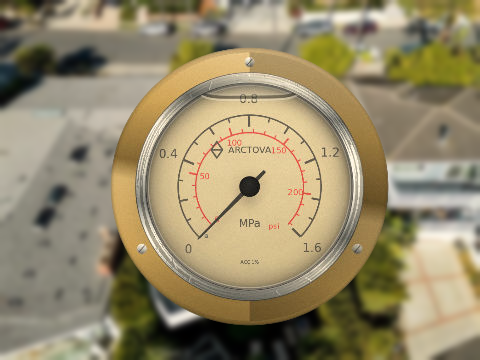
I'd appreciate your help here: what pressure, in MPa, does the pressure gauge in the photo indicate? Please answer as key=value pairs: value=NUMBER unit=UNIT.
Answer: value=0 unit=MPa
